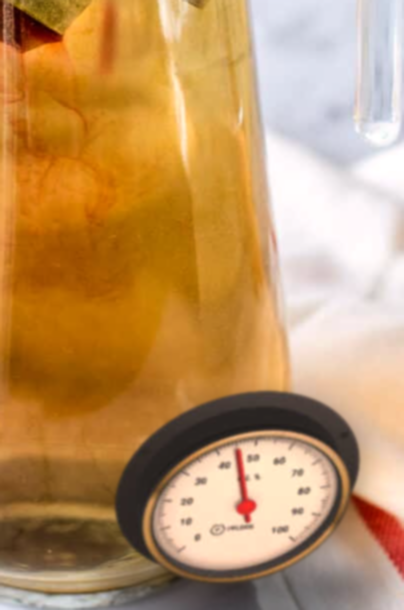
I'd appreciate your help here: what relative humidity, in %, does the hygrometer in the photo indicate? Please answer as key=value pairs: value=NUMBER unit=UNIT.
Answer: value=45 unit=%
